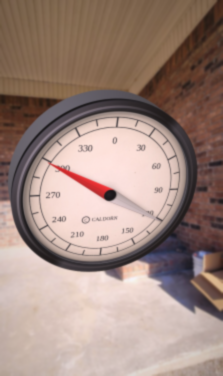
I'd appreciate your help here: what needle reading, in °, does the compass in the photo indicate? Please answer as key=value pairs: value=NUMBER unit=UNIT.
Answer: value=300 unit=°
